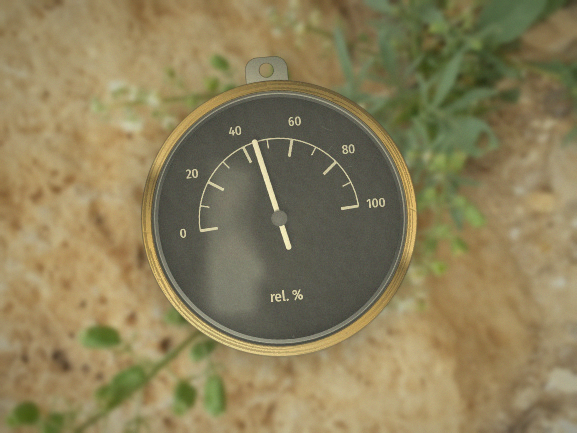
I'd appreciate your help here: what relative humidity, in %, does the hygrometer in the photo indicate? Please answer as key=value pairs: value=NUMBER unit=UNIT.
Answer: value=45 unit=%
